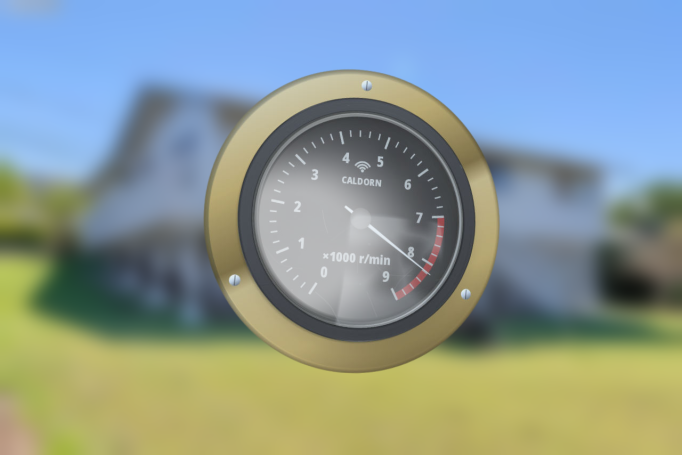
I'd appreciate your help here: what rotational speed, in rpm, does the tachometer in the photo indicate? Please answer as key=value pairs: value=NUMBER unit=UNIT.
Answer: value=8200 unit=rpm
